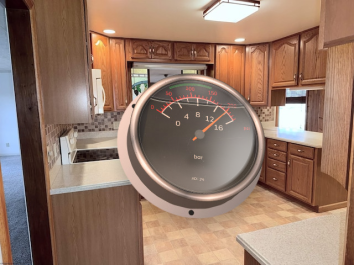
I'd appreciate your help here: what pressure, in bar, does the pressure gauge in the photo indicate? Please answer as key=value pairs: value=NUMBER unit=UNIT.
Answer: value=14 unit=bar
